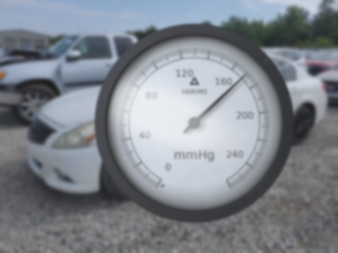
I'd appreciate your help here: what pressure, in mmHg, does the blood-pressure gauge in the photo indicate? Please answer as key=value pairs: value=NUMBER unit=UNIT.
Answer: value=170 unit=mmHg
